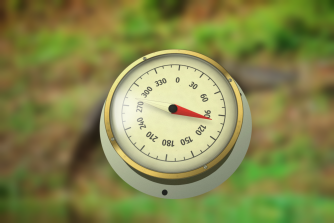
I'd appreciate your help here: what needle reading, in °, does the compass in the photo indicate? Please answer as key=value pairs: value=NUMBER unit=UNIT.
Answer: value=100 unit=°
